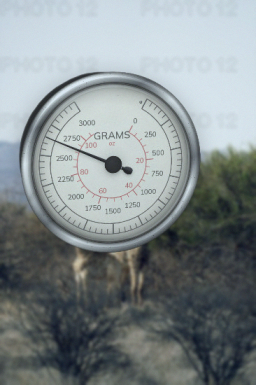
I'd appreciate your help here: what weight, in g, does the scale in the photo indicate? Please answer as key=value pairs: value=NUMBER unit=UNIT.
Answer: value=2650 unit=g
